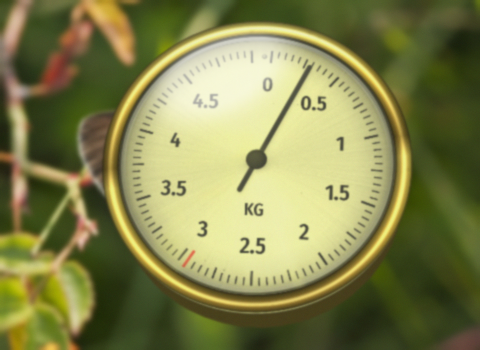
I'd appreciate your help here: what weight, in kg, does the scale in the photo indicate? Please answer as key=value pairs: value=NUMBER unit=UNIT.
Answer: value=0.3 unit=kg
